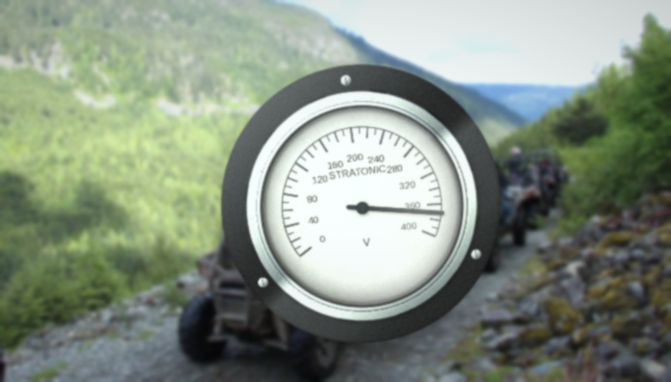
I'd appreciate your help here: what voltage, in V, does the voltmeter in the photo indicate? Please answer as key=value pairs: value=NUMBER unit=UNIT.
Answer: value=370 unit=V
